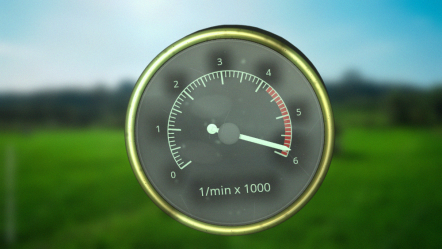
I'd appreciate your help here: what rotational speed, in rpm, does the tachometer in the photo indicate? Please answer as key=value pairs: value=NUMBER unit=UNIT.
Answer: value=5800 unit=rpm
